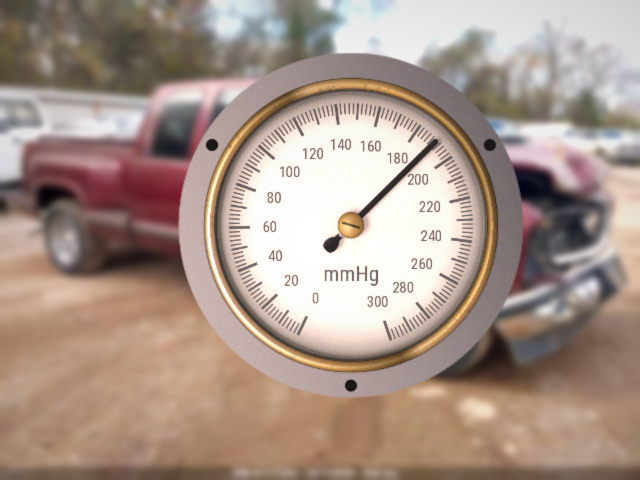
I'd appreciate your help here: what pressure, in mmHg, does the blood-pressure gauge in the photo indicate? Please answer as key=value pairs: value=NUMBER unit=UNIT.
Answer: value=190 unit=mmHg
